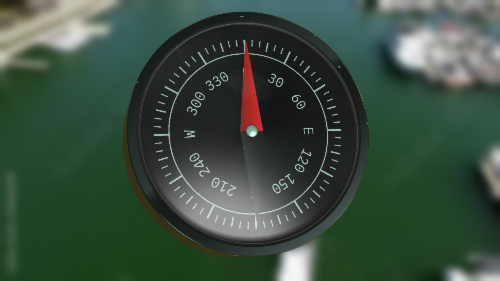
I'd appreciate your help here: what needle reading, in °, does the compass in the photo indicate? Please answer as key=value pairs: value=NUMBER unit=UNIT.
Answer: value=0 unit=°
